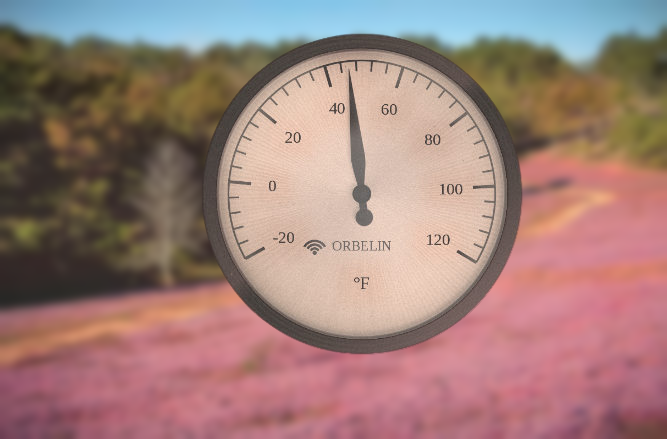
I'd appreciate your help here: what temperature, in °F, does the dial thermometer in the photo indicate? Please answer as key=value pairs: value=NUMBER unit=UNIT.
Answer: value=46 unit=°F
